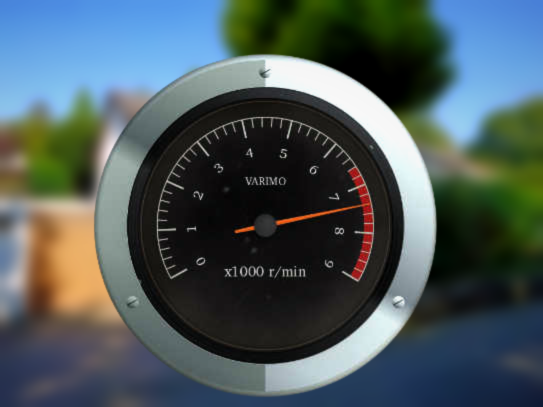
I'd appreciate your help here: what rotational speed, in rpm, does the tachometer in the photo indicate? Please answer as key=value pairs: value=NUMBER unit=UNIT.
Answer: value=7400 unit=rpm
